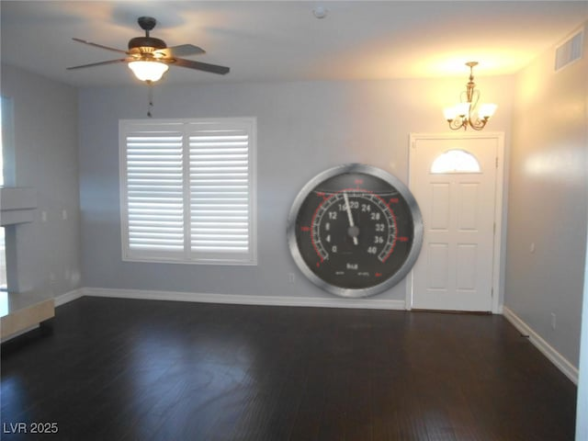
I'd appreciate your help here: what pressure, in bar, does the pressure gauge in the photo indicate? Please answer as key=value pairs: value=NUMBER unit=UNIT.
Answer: value=18 unit=bar
